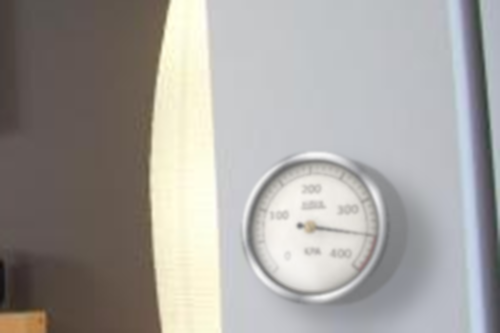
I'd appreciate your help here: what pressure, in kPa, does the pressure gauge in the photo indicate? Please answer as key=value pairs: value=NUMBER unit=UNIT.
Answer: value=350 unit=kPa
